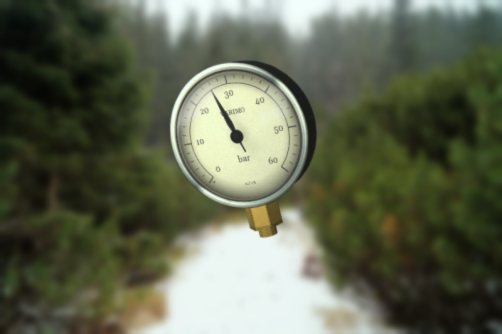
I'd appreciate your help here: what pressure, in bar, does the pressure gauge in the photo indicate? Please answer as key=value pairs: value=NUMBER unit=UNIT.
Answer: value=26 unit=bar
